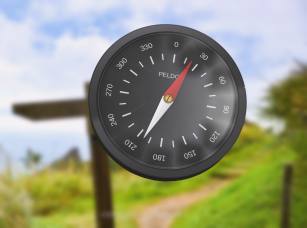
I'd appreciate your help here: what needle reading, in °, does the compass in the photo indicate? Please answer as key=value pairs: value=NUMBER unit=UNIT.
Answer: value=22.5 unit=°
